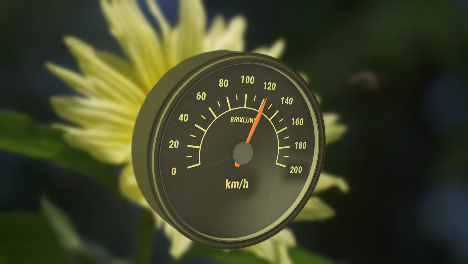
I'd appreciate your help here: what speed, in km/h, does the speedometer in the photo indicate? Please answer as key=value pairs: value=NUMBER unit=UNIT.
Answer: value=120 unit=km/h
